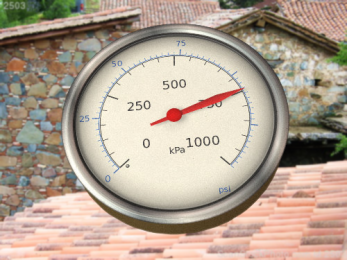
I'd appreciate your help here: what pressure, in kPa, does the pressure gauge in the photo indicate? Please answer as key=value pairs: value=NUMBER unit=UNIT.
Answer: value=750 unit=kPa
